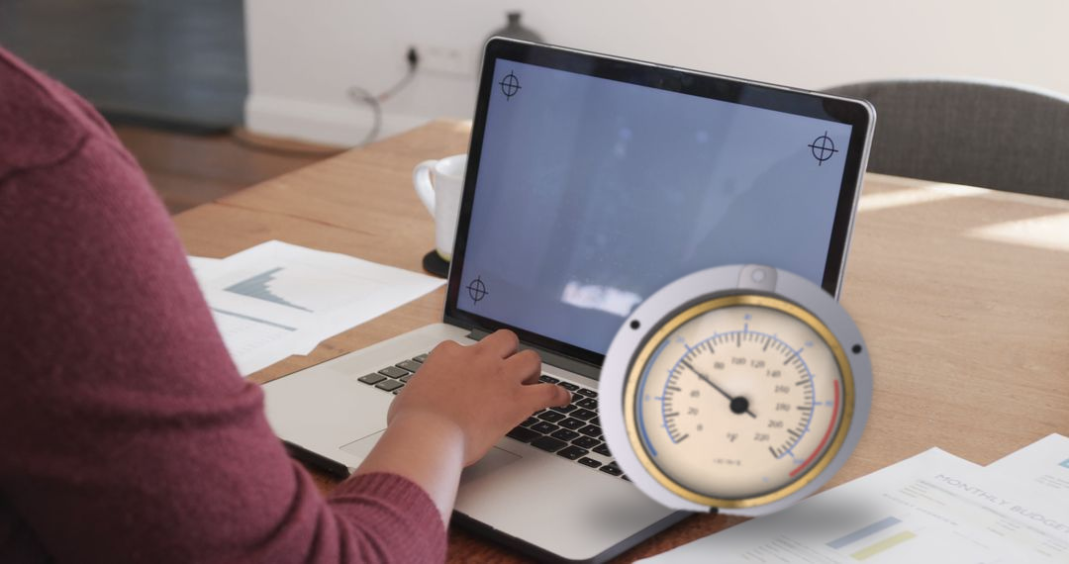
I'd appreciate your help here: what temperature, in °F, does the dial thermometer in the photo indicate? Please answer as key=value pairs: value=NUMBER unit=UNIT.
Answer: value=60 unit=°F
